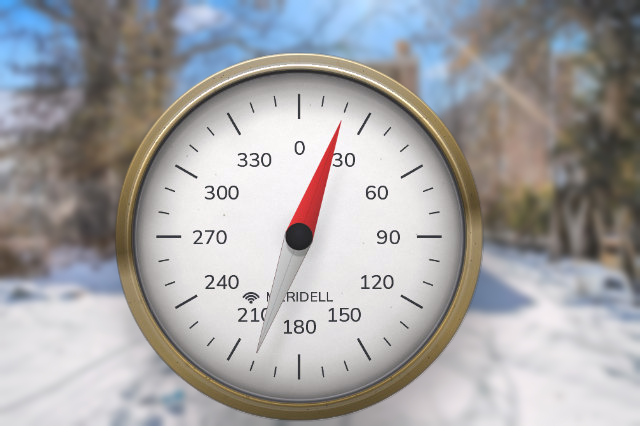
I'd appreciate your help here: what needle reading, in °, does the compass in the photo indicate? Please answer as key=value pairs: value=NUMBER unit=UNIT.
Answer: value=20 unit=°
